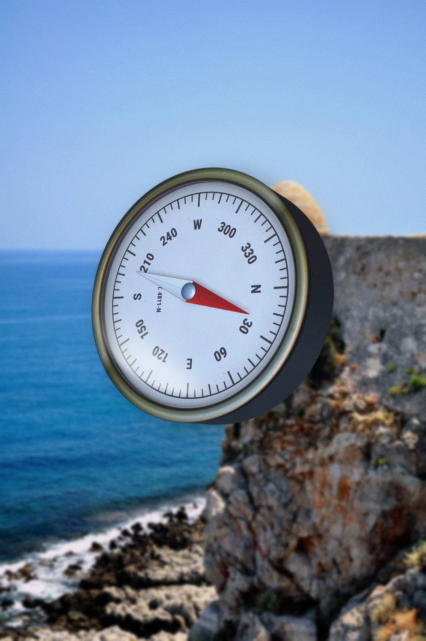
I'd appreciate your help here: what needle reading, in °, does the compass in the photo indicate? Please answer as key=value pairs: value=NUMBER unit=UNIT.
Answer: value=20 unit=°
